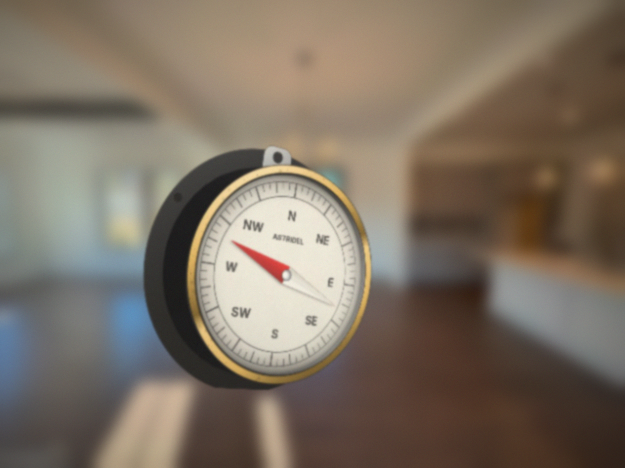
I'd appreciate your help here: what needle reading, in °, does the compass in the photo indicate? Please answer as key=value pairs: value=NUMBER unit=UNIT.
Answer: value=290 unit=°
